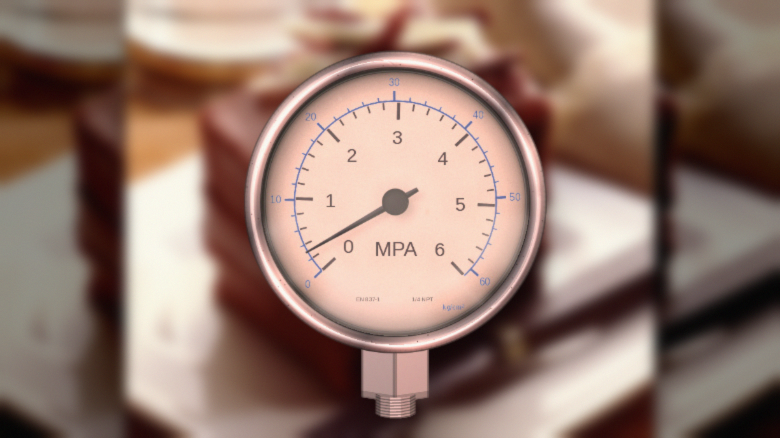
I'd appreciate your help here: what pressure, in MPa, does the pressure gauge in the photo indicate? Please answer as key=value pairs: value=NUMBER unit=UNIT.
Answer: value=0.3 unit=MPa
